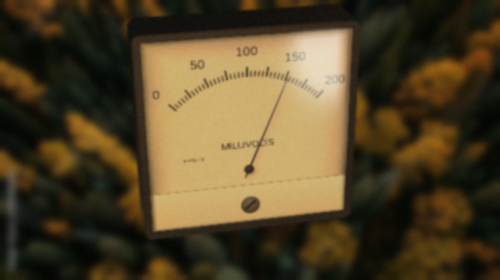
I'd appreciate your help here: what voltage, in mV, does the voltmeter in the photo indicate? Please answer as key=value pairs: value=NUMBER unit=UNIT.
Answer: value=150 unit=mV
